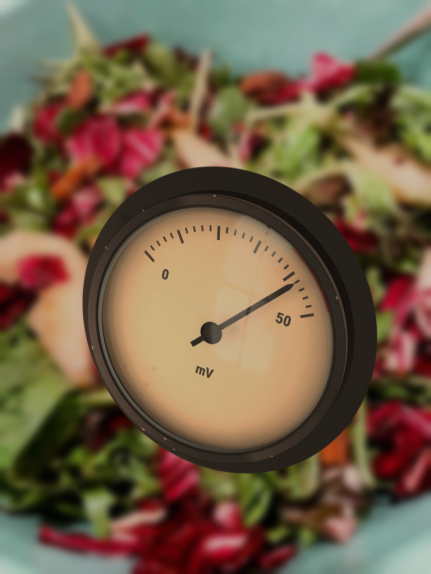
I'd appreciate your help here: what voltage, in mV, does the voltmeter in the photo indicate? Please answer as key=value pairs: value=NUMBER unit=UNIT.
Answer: value=42 unit=mV
